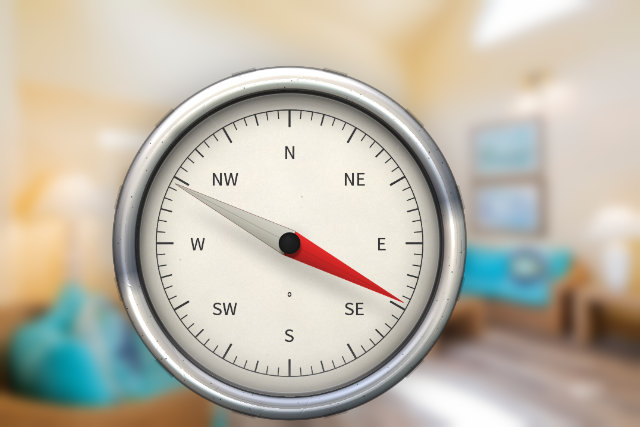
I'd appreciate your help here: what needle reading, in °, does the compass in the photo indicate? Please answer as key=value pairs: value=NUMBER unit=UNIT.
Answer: value=117.5 unit=°
